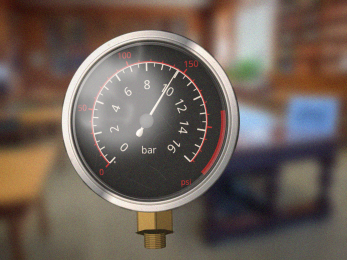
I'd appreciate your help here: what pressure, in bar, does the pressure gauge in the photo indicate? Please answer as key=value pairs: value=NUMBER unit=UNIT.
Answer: value=10 unit=bar
